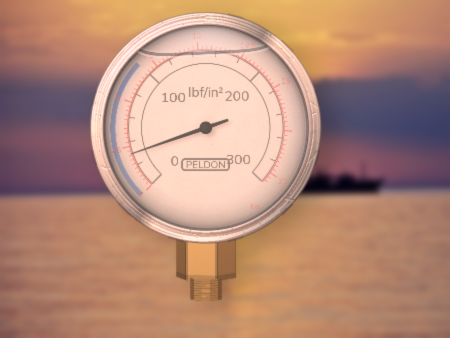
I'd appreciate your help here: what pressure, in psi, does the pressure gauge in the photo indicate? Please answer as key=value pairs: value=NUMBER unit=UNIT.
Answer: value=30 unit=psi
